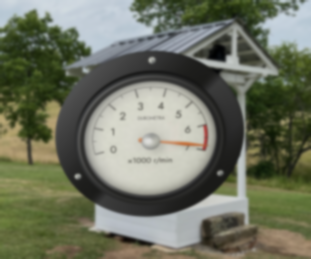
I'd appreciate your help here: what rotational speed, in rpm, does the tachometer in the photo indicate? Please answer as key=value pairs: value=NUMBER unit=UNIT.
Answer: value=6750 unit=rpm
